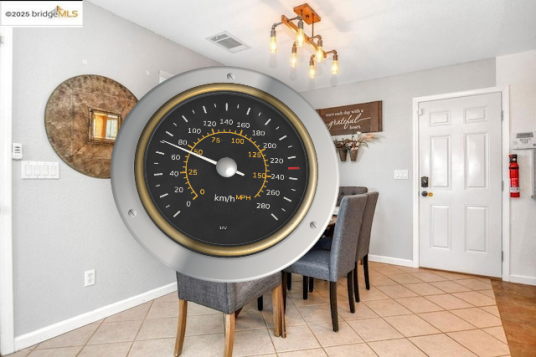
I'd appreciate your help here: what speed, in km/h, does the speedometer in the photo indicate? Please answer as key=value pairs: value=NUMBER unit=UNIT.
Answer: value=70 unit=km/h
